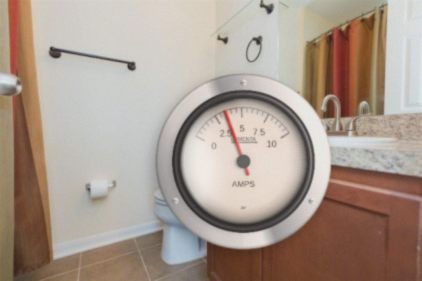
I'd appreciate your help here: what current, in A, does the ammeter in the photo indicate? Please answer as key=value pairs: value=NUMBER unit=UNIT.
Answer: value=3.5 unit=A
